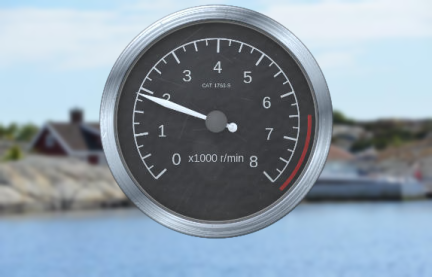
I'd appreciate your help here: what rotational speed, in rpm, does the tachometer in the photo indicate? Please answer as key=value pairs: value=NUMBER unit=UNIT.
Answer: value=1875 unit=rpm
